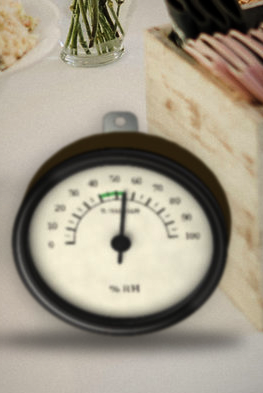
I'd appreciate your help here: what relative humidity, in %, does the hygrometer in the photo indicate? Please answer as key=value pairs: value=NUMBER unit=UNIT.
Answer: value=55 unit=%
